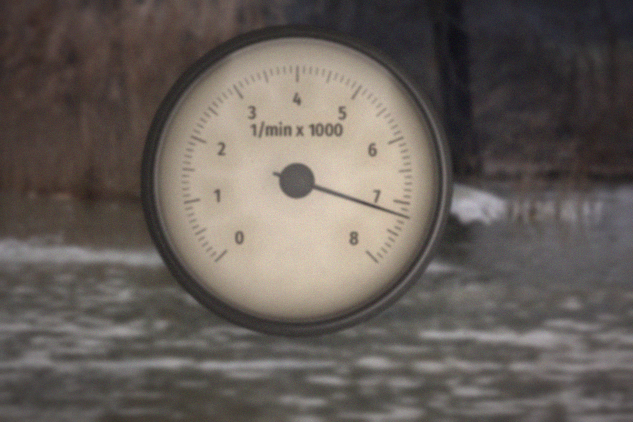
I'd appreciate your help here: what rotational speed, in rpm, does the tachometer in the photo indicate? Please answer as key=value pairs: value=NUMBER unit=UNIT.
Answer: value=7200 unit=rpm
